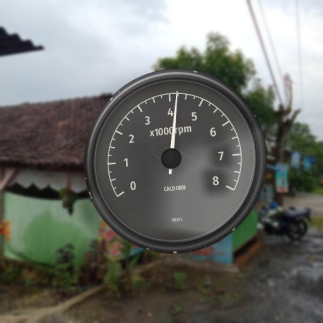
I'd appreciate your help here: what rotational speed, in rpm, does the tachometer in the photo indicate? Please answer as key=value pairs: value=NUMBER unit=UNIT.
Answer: value=4250 unit=rpm
